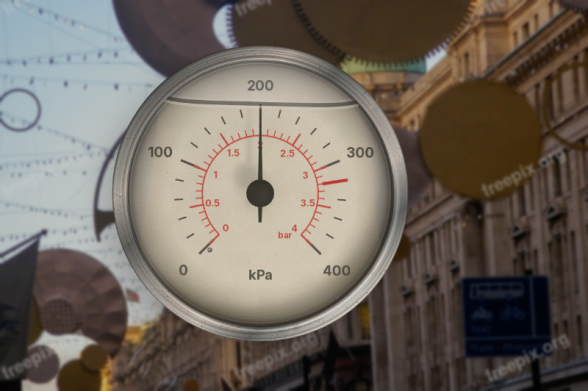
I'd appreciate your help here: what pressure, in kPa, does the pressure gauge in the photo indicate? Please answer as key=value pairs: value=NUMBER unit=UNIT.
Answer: value=200 unit=kPa
